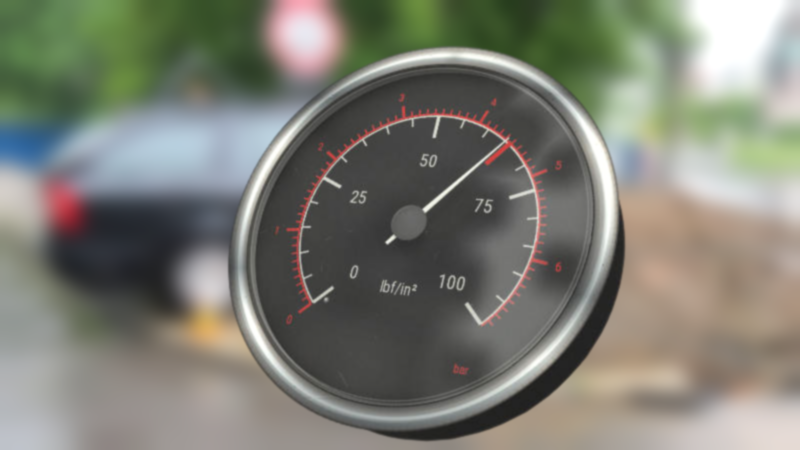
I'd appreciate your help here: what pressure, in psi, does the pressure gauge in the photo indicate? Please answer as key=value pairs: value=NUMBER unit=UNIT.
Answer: value=65 unit=psi
